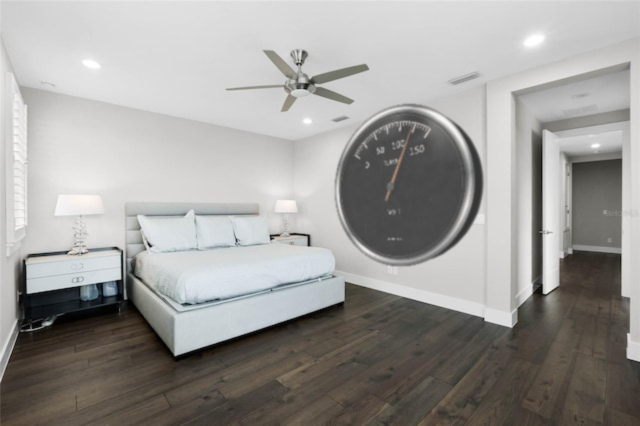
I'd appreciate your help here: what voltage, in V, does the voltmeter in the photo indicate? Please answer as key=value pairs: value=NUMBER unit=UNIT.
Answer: value=125 unit=V
